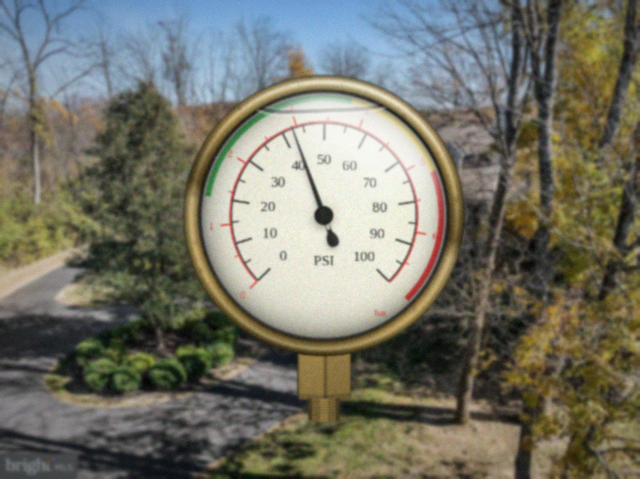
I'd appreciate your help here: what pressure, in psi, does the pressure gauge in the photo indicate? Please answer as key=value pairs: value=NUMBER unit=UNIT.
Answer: value=42.5 unit=psi
